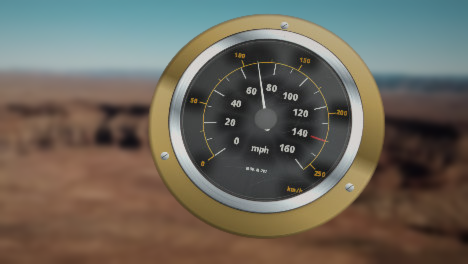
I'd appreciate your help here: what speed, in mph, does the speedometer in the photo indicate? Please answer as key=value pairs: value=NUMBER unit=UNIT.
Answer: value=70 unit=mph
